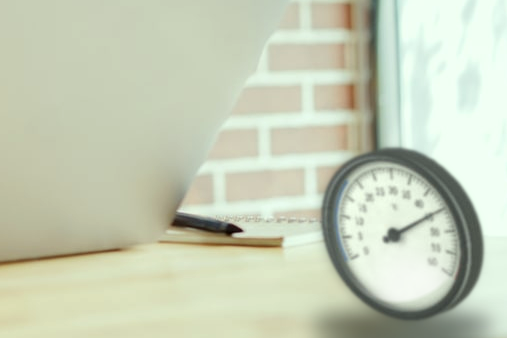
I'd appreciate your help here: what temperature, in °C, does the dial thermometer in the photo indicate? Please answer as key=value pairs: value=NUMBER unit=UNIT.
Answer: value=45 unit=°C
